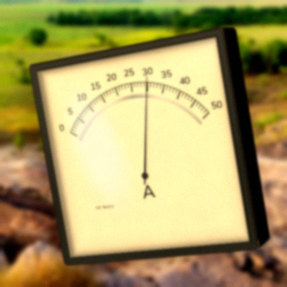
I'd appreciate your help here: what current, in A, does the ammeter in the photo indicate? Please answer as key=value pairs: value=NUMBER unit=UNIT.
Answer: value=30 unit=A
